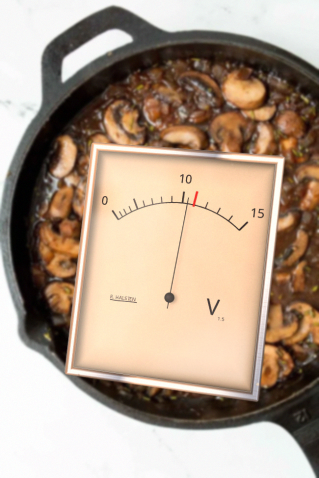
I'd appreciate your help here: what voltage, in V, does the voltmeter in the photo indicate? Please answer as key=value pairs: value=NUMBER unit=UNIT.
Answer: value=10.5 unit=V
